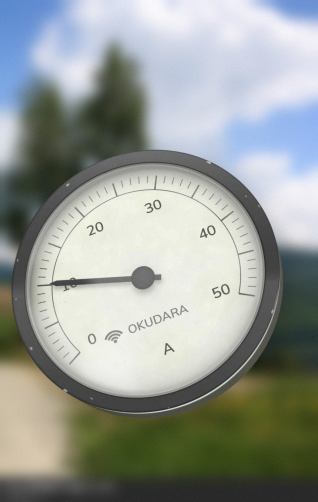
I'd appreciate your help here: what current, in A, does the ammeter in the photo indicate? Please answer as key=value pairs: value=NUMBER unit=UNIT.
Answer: value=10 unit=A
